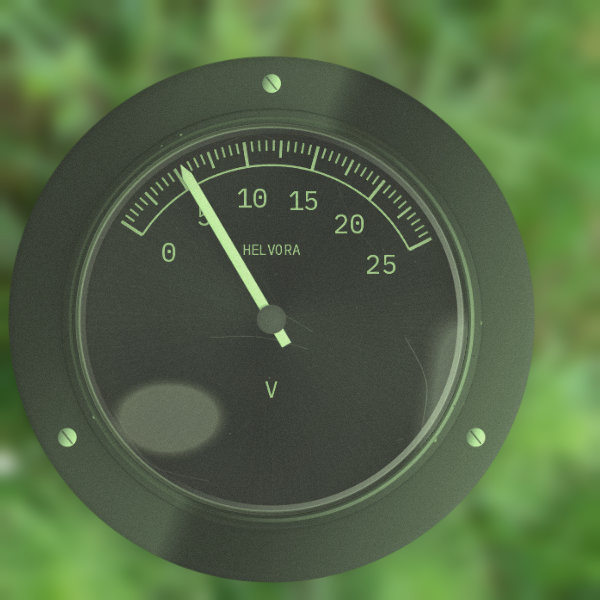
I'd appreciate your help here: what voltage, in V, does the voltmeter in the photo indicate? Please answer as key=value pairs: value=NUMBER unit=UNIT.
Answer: value=5.5 unit=V
